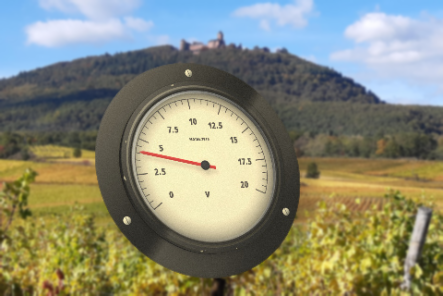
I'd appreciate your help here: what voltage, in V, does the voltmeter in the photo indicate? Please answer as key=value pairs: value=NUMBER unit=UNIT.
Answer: value=4 unit=V
